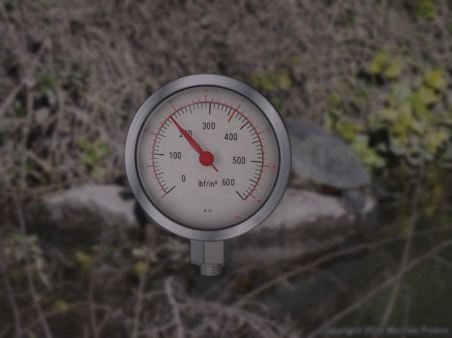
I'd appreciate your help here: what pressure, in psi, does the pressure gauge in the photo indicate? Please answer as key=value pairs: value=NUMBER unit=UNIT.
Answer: value=200 unit=psi
